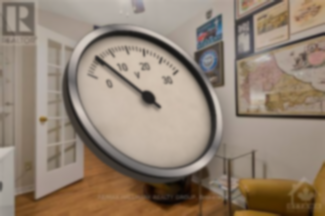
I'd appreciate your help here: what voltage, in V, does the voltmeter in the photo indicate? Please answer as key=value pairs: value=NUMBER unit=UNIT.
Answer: value=5 unit=V
